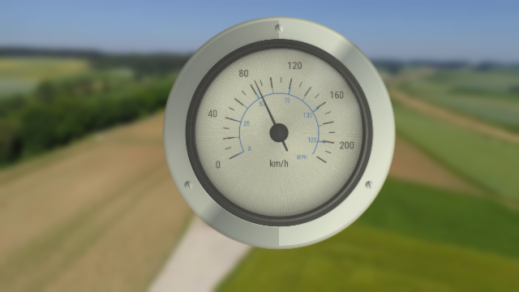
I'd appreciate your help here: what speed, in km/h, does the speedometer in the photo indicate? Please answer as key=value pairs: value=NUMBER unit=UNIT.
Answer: value=85 unit=km/h
